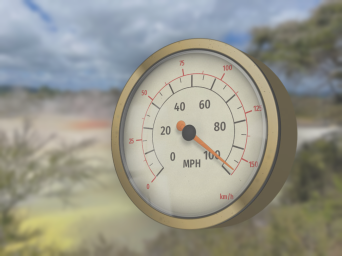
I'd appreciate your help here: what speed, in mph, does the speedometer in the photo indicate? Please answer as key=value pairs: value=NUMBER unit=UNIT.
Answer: value=97.5 unit=mph
